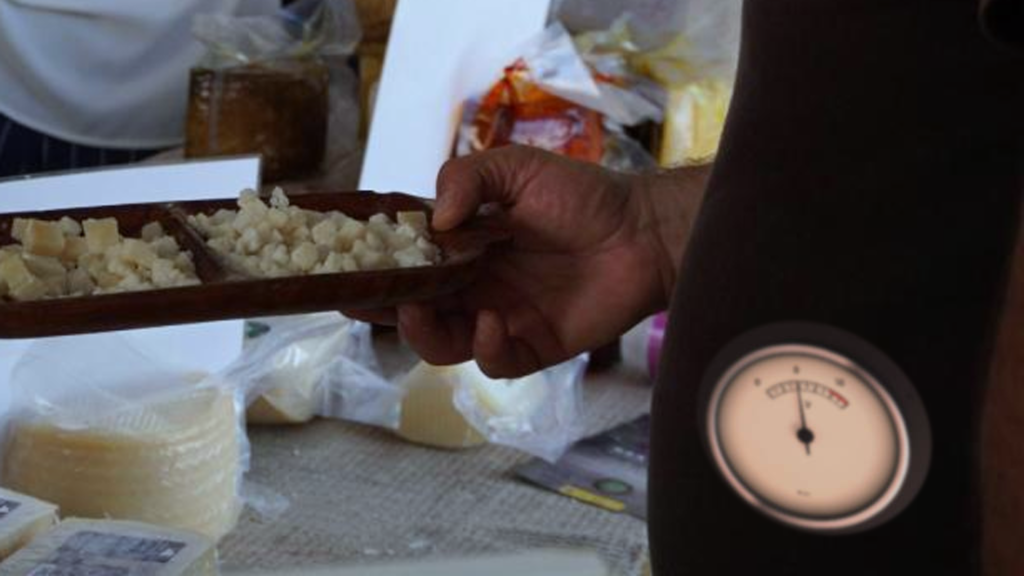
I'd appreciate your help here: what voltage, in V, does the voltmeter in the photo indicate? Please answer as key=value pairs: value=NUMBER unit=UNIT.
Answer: value=8 unit=V
